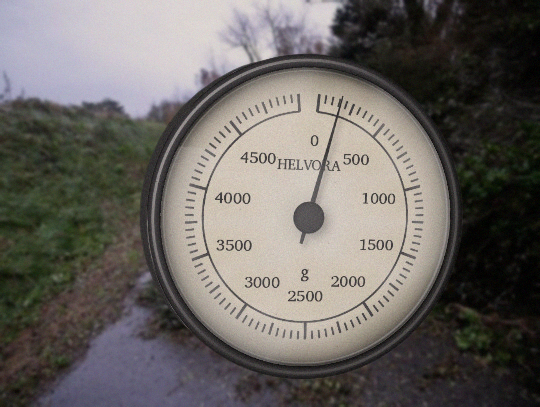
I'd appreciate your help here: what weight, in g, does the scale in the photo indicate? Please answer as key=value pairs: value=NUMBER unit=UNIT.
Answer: value=150 unit=g
